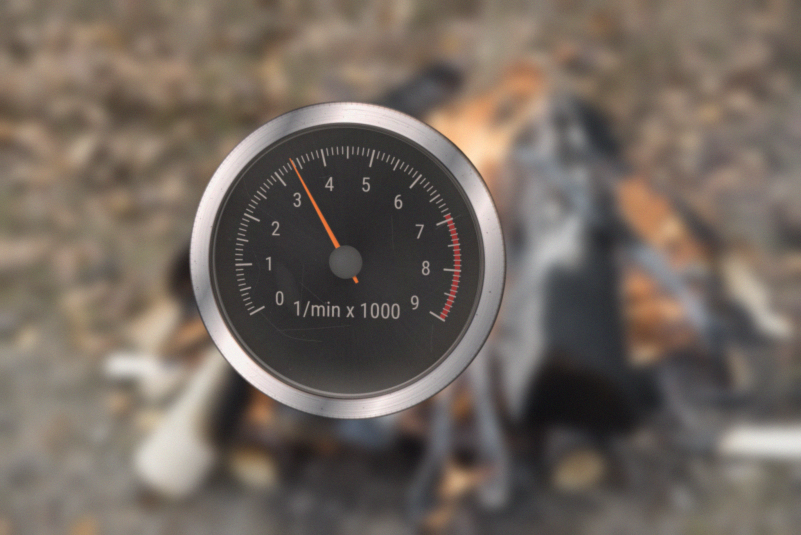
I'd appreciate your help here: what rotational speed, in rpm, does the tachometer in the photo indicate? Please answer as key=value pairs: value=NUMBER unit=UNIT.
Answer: value=3400 unit=rpm
